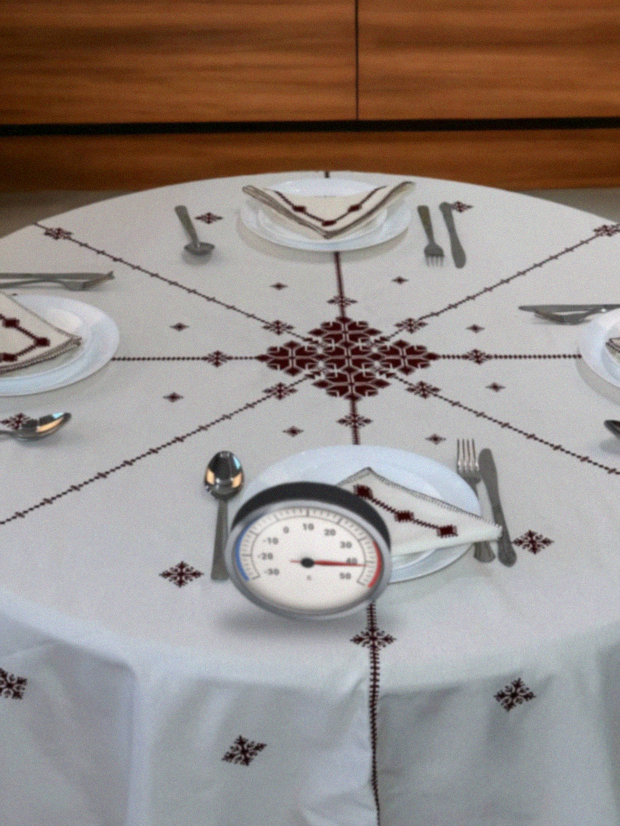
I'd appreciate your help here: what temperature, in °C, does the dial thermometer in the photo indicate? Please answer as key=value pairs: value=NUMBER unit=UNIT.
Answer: value=40 unit=°C
